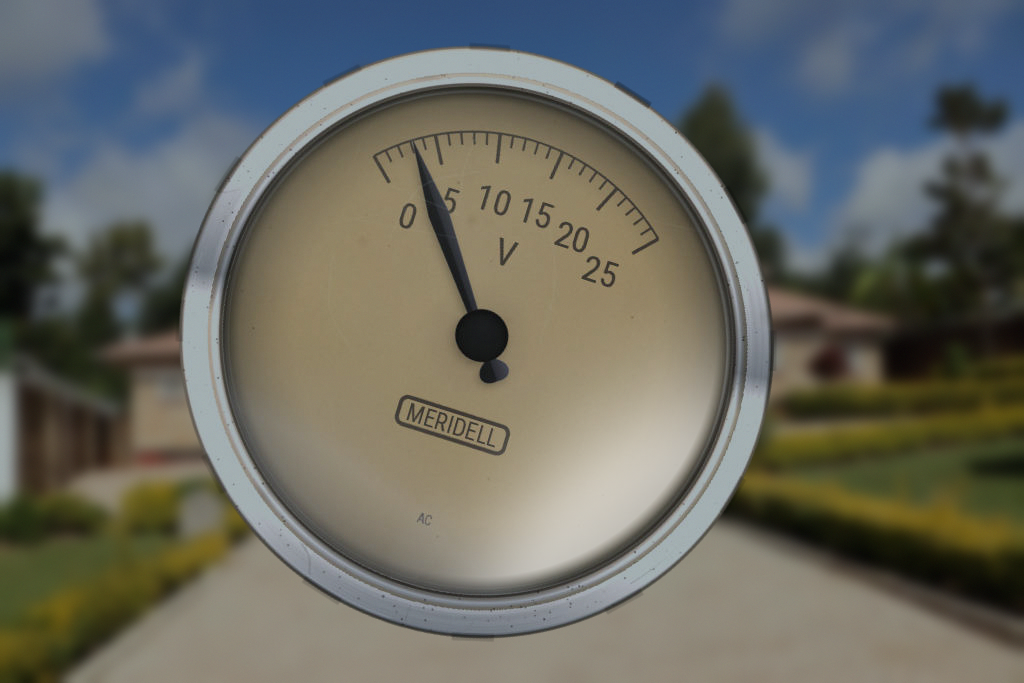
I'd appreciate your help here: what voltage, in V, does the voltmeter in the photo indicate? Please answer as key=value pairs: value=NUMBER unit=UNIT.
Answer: value=3 unit=V
